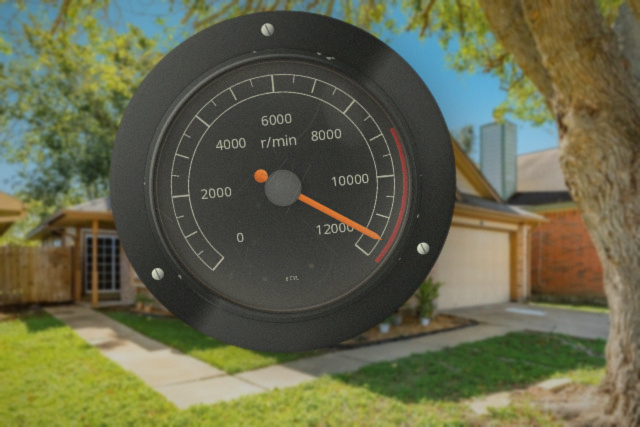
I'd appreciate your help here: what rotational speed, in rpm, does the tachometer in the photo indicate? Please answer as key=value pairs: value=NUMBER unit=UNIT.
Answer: value=11500 unit=rpm
